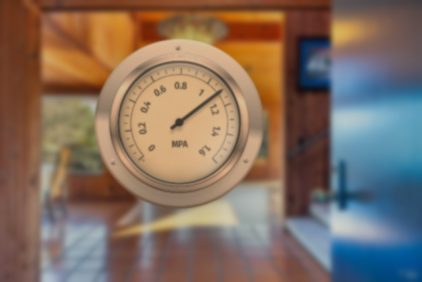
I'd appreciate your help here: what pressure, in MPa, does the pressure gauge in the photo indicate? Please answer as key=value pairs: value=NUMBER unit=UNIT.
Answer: value=1.1 unit=MPa
